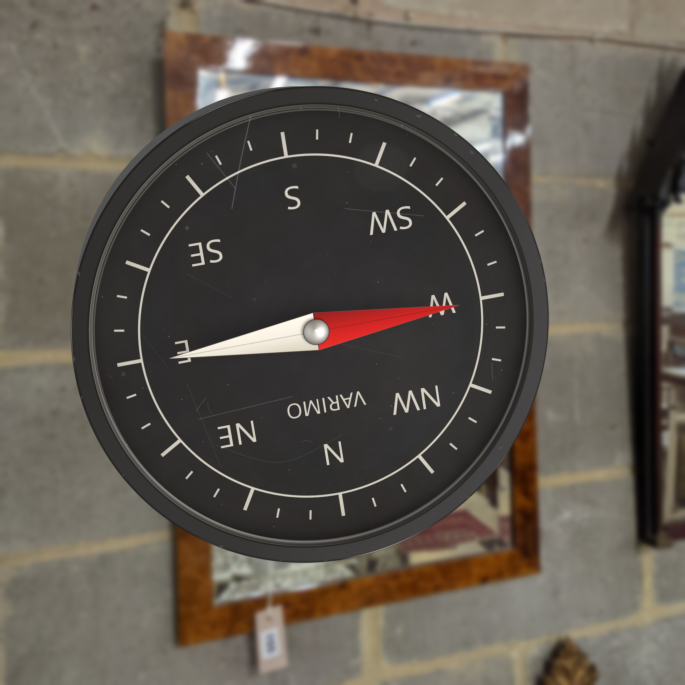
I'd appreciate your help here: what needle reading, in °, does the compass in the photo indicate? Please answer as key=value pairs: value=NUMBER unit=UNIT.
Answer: value=270 unit=°
